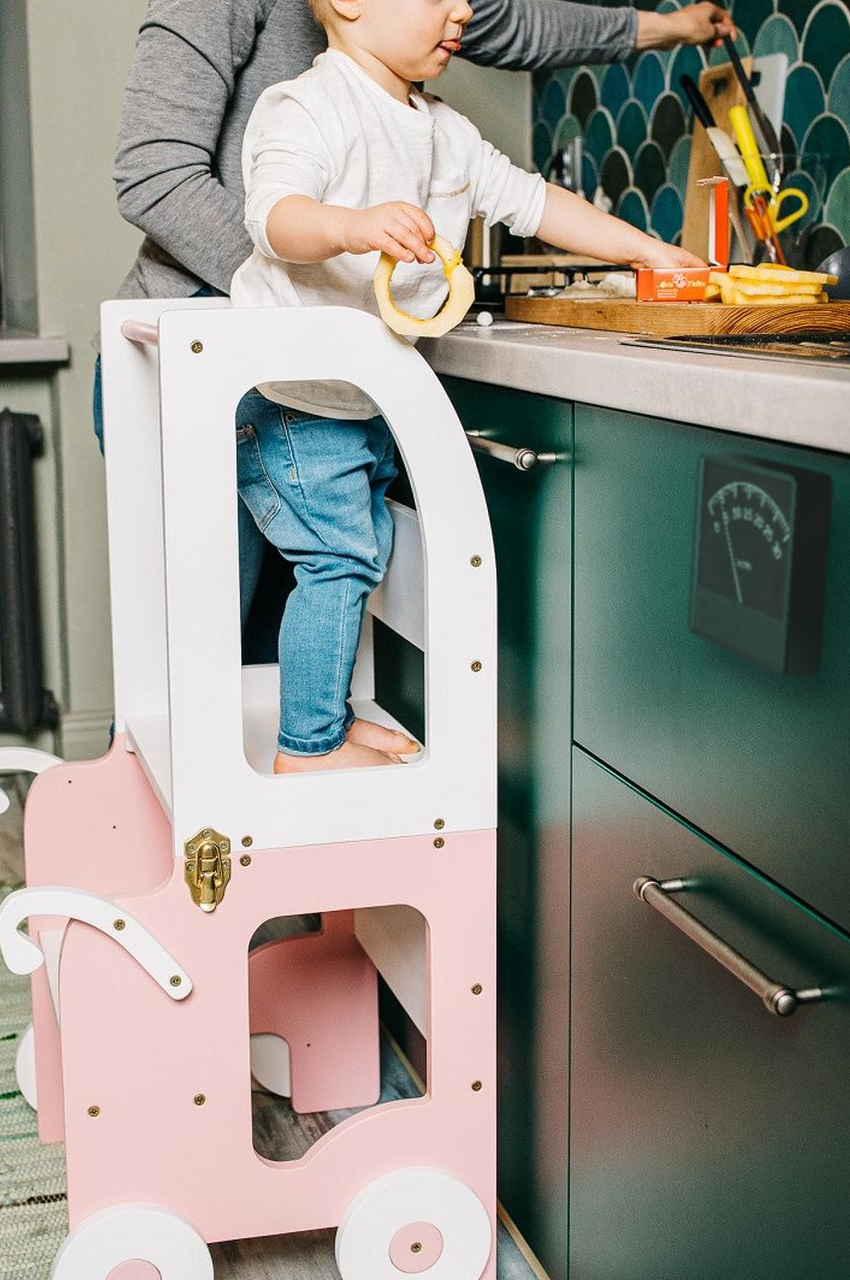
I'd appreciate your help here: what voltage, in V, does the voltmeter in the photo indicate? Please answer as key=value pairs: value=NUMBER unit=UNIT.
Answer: value=5 unit=V
